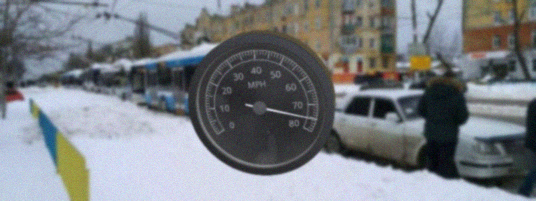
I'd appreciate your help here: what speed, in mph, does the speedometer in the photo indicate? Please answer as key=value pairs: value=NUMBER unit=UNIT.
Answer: value=75 unit=mph
